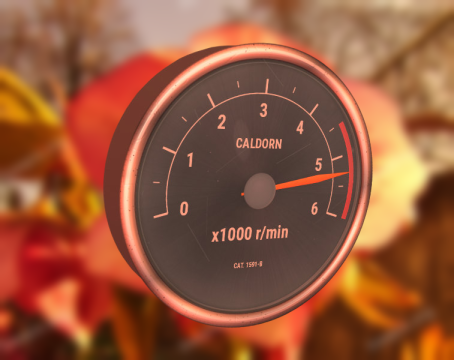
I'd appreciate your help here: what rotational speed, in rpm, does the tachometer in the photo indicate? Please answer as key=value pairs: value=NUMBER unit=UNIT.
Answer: value=5250 unit=rpm
